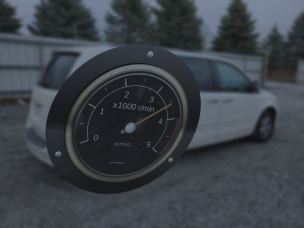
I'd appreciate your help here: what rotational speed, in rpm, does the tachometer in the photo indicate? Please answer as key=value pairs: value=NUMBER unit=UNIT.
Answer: value=3500 unit=rpm
